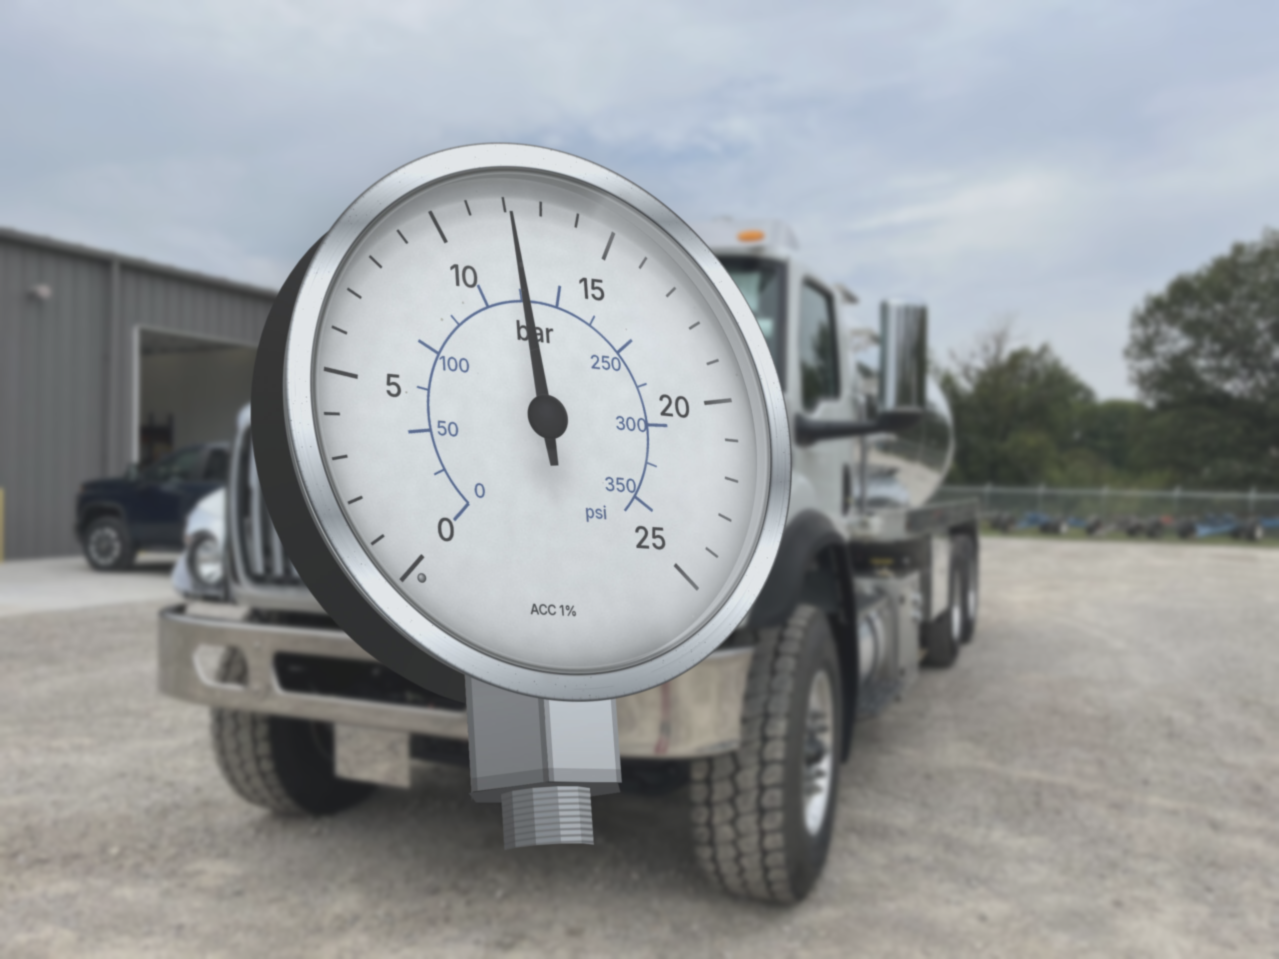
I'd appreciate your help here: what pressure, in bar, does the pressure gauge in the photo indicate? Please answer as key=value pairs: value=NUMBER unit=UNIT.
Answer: value=12 unit=bar
